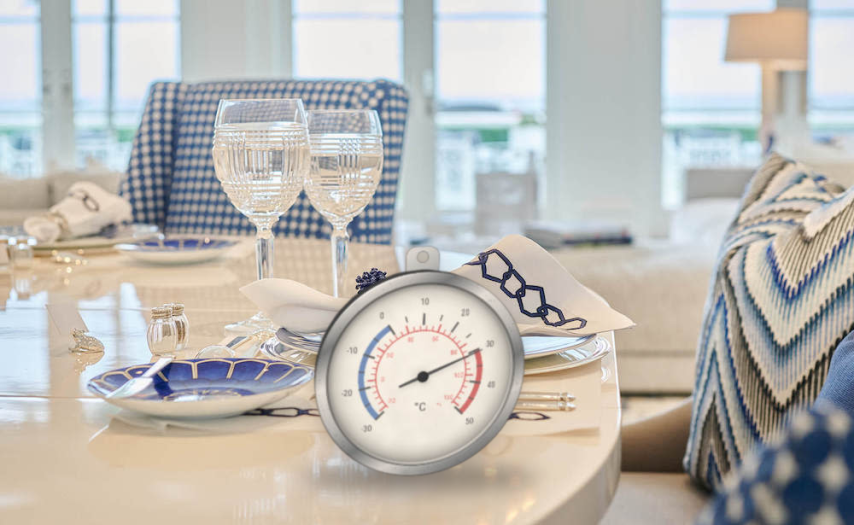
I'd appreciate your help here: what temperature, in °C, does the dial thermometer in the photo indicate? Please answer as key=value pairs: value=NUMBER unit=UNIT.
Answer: value=30 unit=°C
